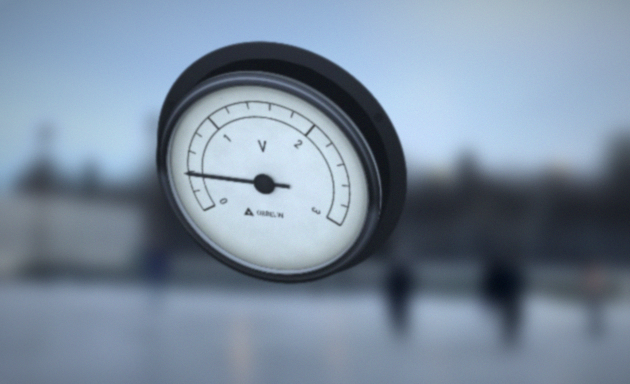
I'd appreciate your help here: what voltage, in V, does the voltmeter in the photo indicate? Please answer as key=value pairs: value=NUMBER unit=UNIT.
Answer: value=0.4 unit=V
